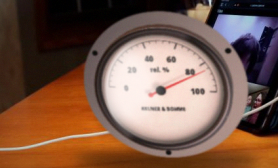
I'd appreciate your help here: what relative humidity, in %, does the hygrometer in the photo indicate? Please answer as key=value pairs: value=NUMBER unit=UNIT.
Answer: value=84 unit=%
